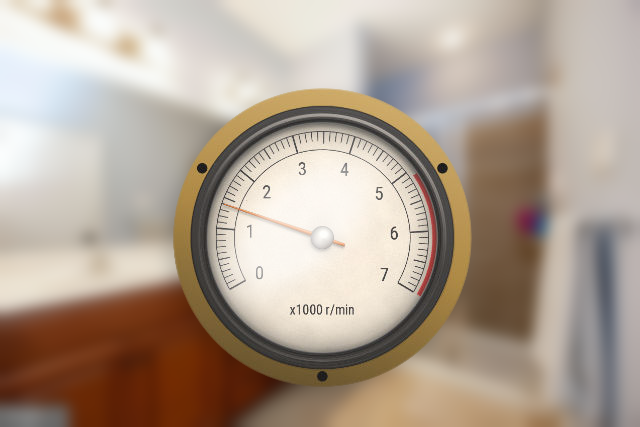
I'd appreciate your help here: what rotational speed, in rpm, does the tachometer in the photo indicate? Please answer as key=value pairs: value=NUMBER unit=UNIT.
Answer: value=1400 unit=rpm
